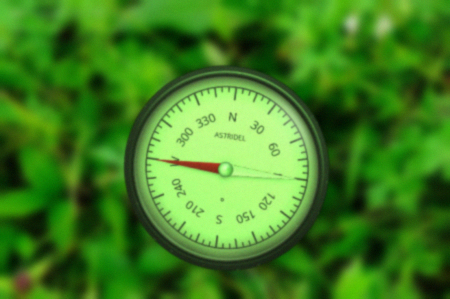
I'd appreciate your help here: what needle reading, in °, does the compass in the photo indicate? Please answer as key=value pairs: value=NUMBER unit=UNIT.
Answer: value=270 unit=°
